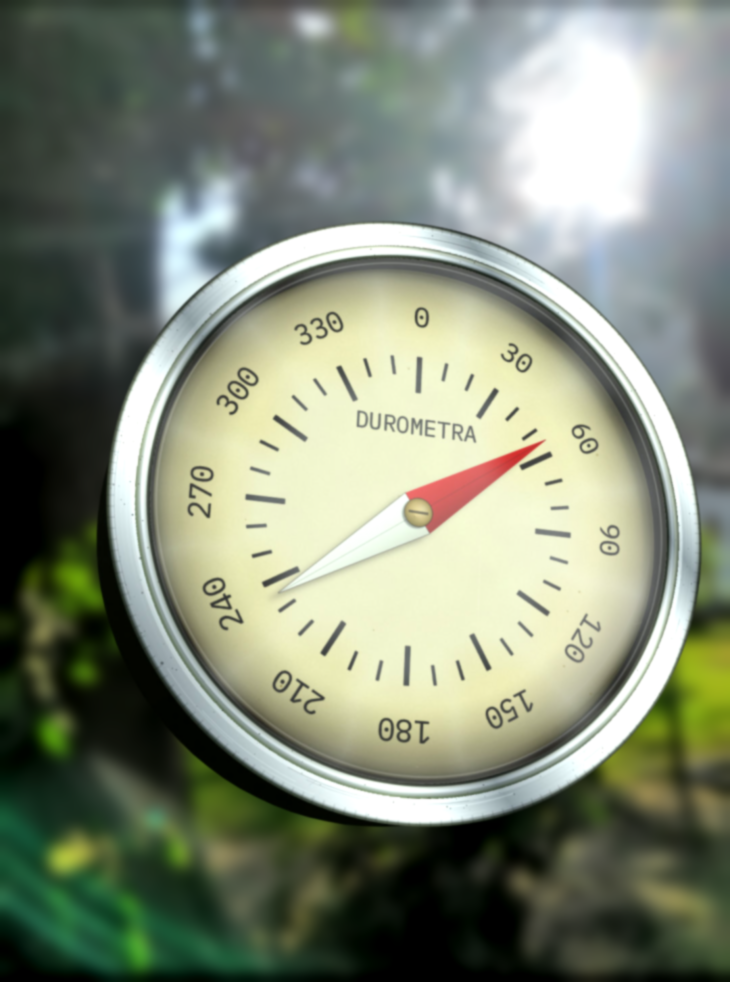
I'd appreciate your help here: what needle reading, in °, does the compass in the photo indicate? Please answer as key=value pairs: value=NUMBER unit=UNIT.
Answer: value=55 unit=°
